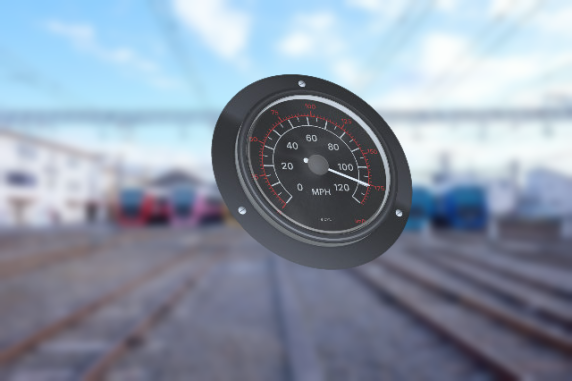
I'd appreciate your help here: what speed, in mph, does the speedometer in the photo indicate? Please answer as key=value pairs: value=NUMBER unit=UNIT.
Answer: value=110 unit=mph
